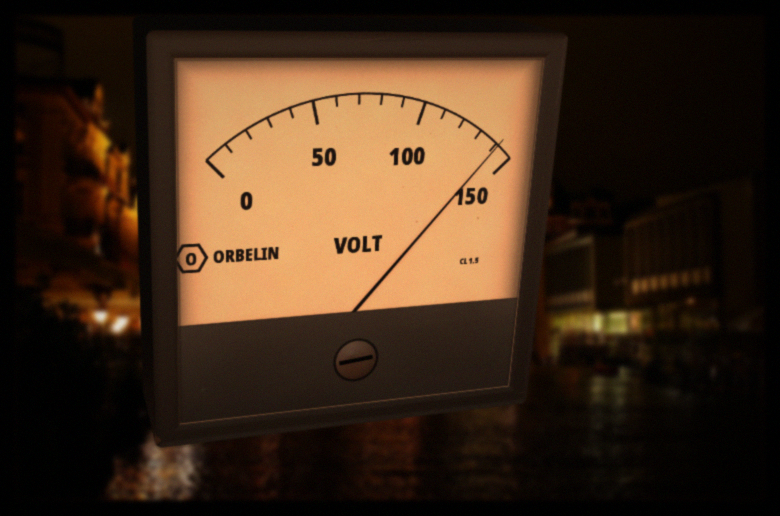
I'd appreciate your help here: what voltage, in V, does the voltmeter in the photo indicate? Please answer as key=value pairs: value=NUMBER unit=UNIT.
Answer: value=140 unit=V
